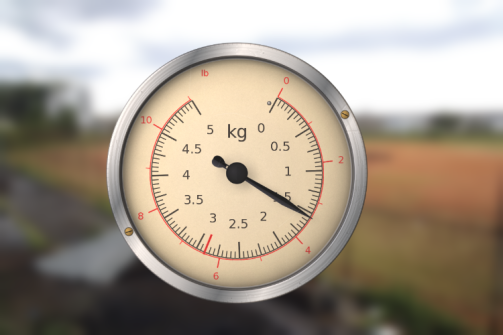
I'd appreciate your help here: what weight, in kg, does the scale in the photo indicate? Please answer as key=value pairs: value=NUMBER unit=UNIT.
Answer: value=1.55 unit=kg
